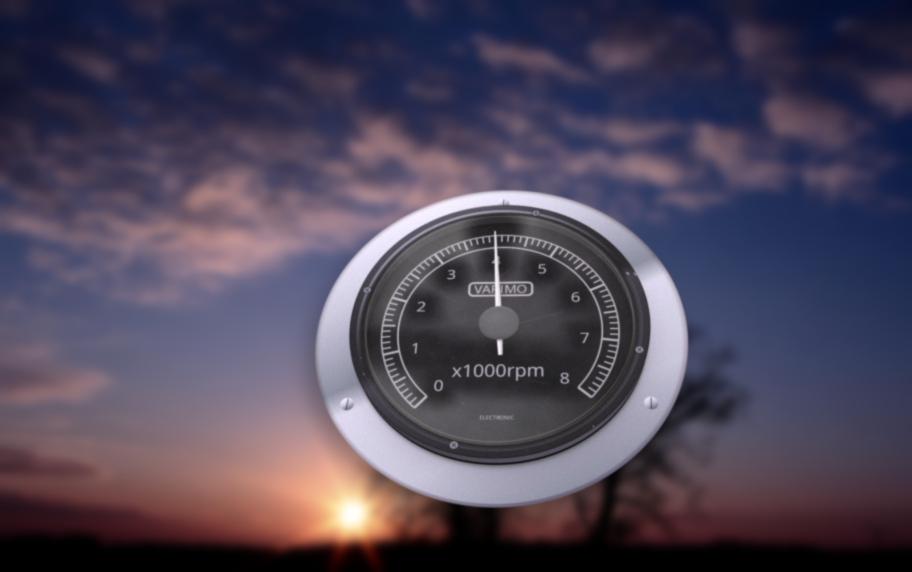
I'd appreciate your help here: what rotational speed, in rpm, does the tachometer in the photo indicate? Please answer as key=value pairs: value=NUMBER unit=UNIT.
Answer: value=4000 unit=rpm
